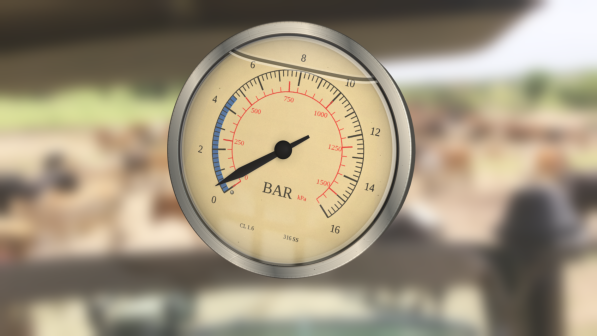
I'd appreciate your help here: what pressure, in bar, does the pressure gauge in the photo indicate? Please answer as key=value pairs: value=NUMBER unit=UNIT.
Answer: value=0.4 unit=bar
